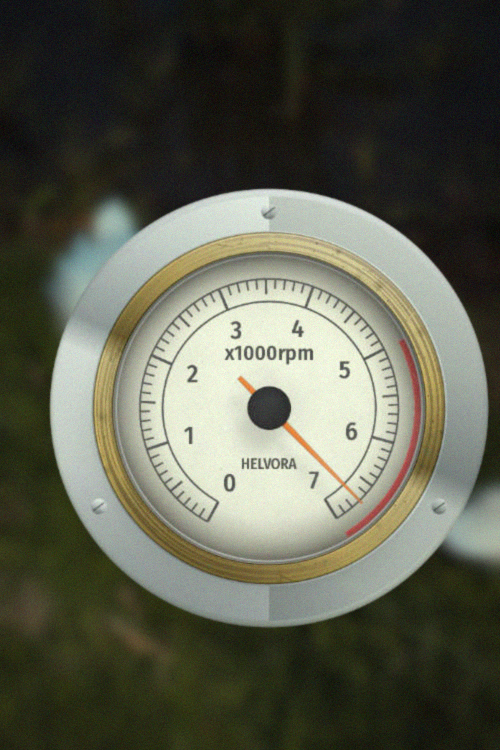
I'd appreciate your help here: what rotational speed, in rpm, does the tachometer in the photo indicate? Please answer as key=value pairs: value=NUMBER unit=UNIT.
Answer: value=6700 unit=rpm
